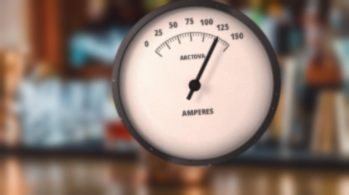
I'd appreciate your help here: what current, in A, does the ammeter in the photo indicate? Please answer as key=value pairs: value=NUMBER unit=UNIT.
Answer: value=125 unit=A
